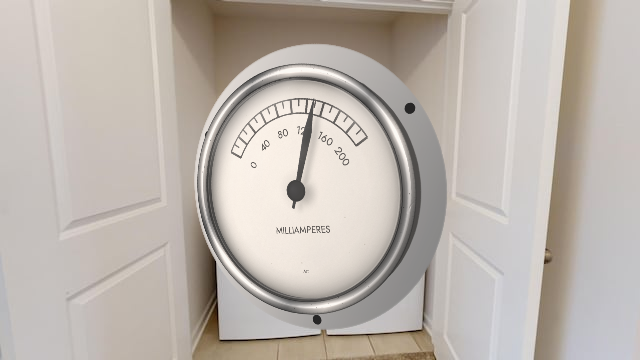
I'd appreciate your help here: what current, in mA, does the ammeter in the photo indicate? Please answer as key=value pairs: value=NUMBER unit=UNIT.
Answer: value=130 unit=mA
